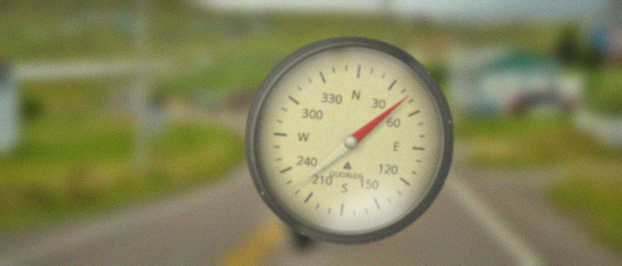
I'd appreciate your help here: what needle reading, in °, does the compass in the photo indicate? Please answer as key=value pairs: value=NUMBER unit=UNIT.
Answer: value=45 unit=°
